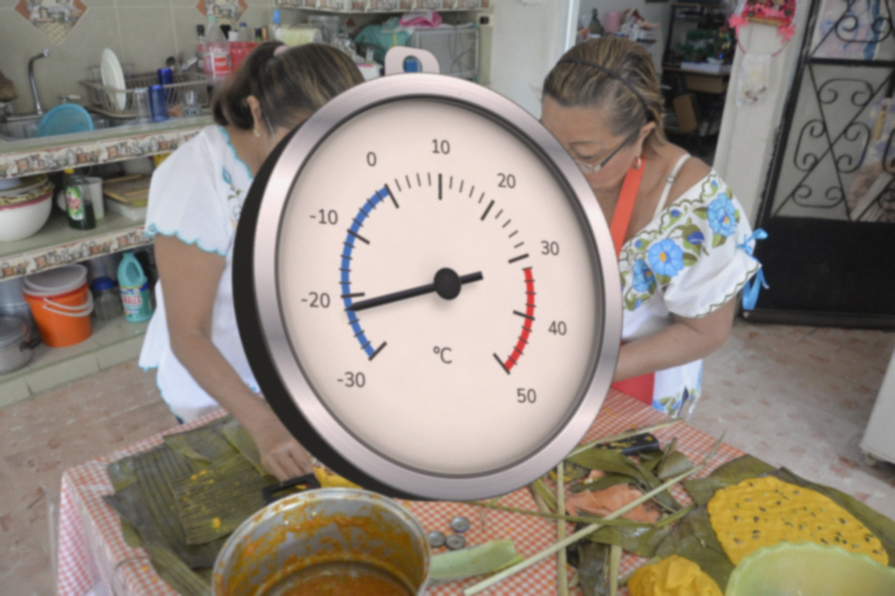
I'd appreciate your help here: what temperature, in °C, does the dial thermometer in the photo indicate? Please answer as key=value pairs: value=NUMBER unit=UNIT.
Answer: value=-22 unit=°C
